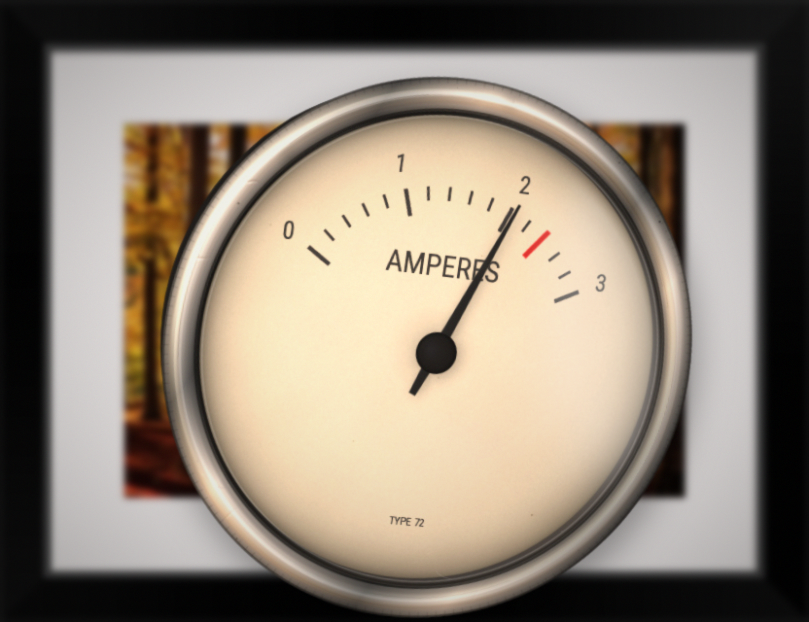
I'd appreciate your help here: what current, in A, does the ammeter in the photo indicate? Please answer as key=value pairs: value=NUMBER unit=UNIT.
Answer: value=2 unit=A
